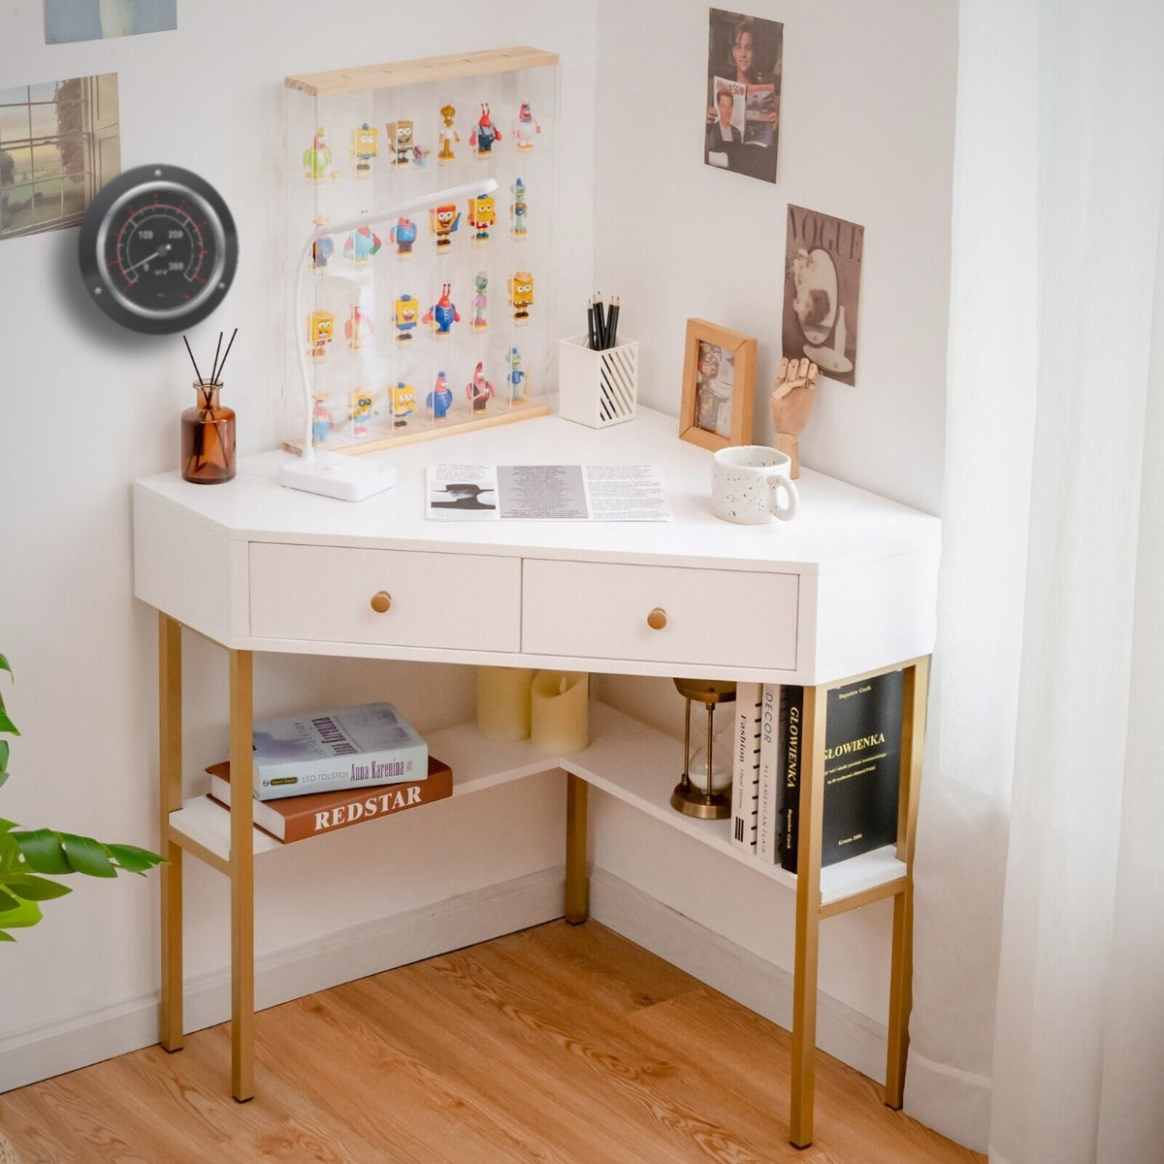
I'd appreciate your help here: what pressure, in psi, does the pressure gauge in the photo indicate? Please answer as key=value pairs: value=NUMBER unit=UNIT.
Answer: value=20 unit=psi
